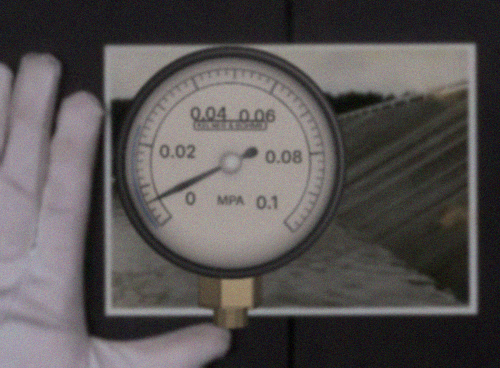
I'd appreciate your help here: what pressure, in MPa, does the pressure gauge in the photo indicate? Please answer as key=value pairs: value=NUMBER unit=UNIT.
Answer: value=0.006 unit=MPa
